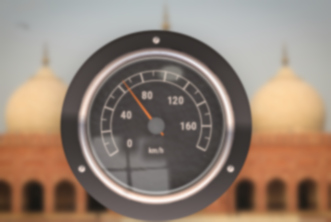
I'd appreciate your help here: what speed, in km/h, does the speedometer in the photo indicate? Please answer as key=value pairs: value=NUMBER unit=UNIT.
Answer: value=65 unit=km/h
